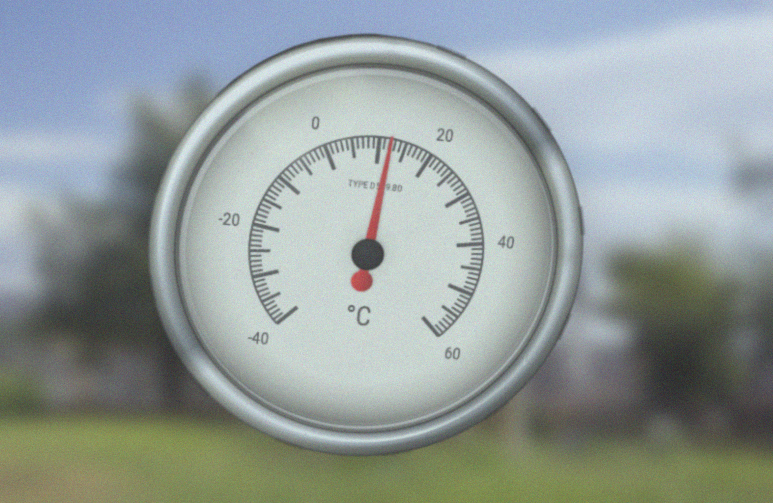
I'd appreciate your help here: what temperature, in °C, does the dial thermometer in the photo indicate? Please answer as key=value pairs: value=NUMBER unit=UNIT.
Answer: value=12 unit=°C
